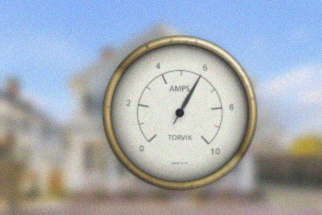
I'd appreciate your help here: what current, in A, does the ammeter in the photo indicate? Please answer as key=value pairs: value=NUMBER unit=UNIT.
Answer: value=6 unit=A
